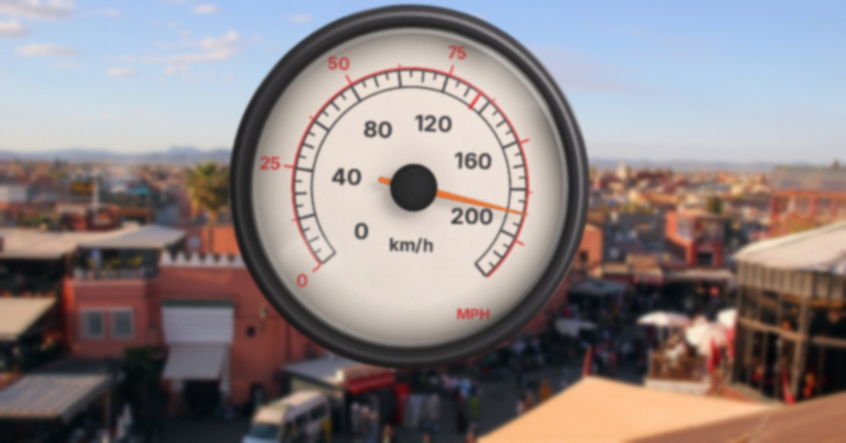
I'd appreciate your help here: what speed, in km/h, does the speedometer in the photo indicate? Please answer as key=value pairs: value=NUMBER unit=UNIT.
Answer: value=190 unit=km/h
